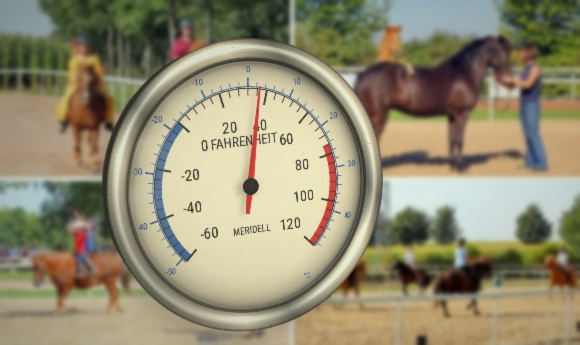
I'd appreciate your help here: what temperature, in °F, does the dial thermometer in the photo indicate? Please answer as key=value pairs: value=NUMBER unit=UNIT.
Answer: value=36 unit=°F
